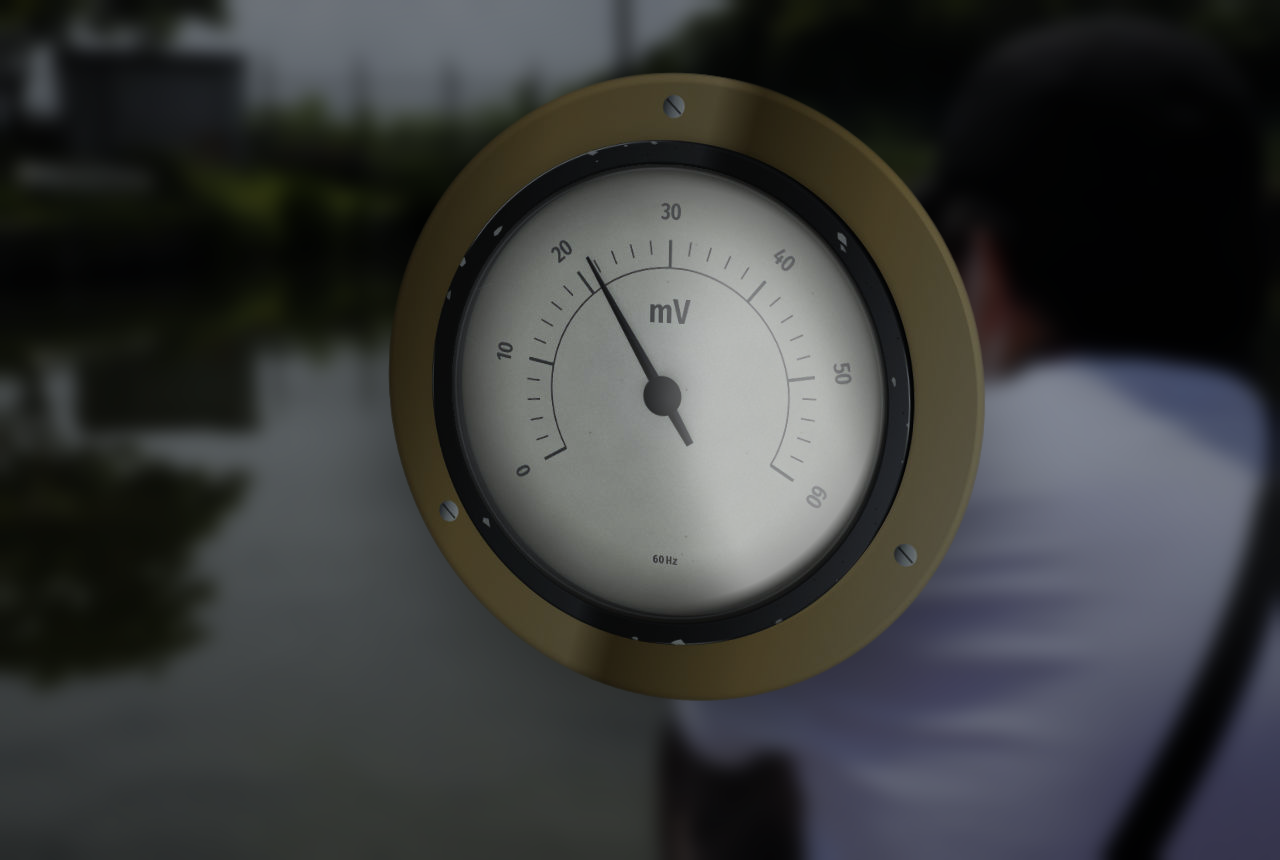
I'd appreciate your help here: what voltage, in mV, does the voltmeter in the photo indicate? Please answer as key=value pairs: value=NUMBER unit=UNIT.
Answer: value=22 unit=mV
